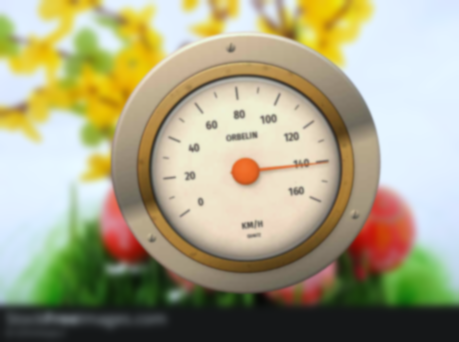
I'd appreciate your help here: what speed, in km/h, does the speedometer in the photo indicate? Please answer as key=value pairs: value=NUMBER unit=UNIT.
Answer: value=140 unit=km/h
